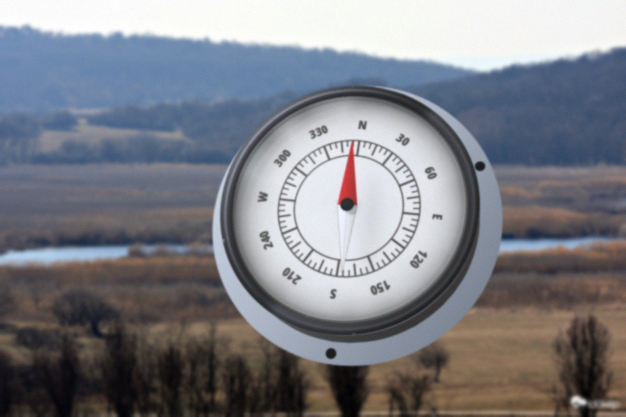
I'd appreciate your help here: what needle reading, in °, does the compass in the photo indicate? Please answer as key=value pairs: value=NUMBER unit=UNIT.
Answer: value=355 unit=°
